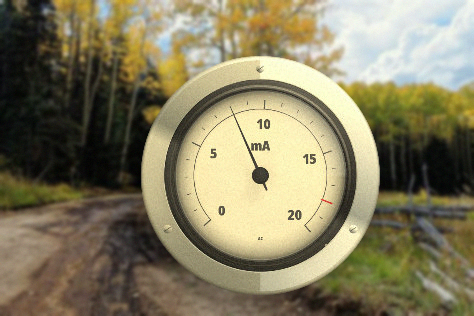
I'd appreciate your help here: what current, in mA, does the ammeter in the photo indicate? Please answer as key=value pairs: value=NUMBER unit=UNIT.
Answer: value=8 unit=mA
